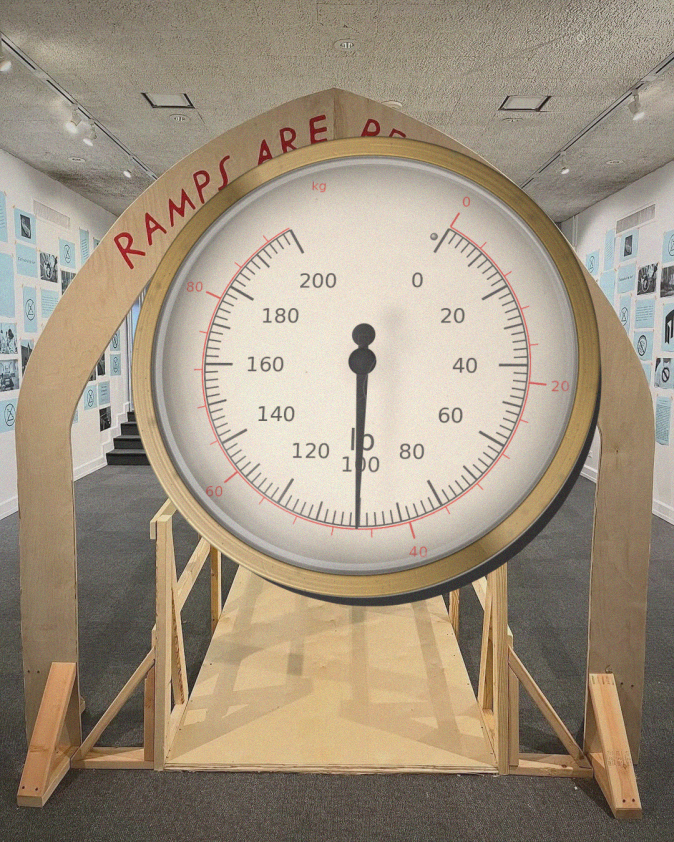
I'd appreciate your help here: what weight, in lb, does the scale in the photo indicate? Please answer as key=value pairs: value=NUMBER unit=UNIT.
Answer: value=100 unit=lb
